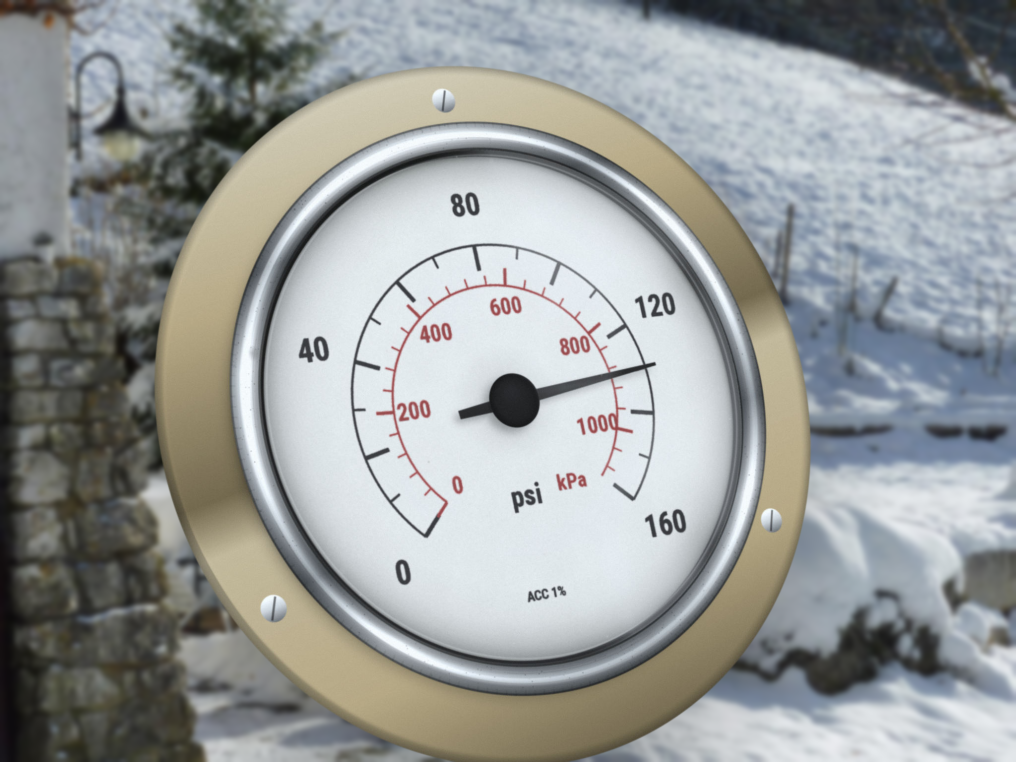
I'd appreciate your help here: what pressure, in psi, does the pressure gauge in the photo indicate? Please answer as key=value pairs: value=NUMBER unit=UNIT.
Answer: value=130 unit=psi
